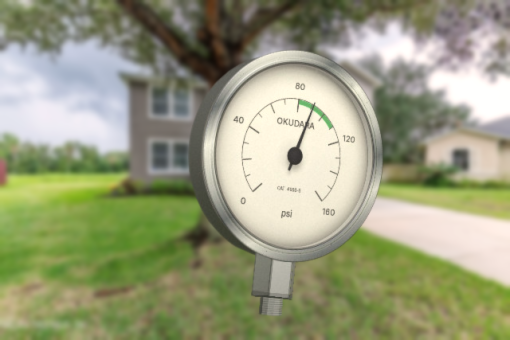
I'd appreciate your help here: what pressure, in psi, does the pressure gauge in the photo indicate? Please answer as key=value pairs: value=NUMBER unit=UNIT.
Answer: value=90 unit=psi
